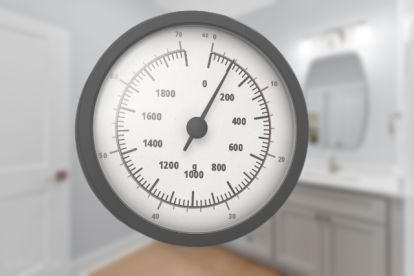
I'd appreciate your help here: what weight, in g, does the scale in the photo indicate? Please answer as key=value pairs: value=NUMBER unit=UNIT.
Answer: value=100 unit=g
